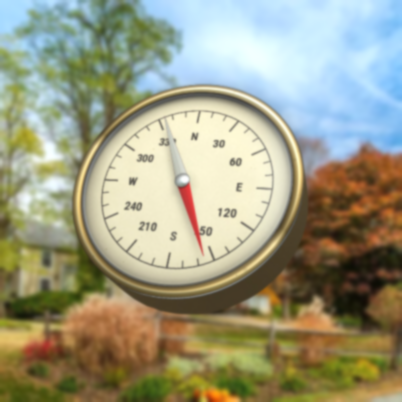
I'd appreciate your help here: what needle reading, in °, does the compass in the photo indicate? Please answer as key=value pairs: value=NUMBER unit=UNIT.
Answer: value=155 unit=°
